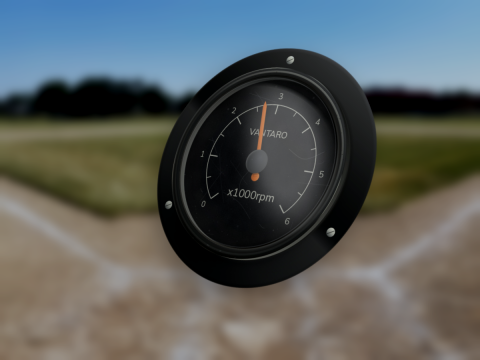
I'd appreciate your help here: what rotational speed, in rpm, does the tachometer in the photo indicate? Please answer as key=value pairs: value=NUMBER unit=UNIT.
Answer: value=2750 unit=rpm
